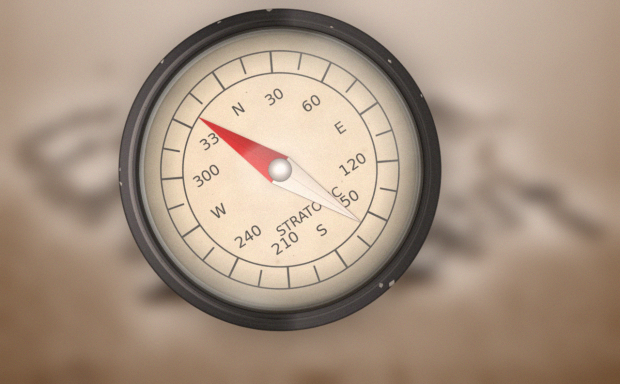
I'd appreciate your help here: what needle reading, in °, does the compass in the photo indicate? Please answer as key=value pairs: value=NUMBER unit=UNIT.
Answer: value=337.5 unit=°
